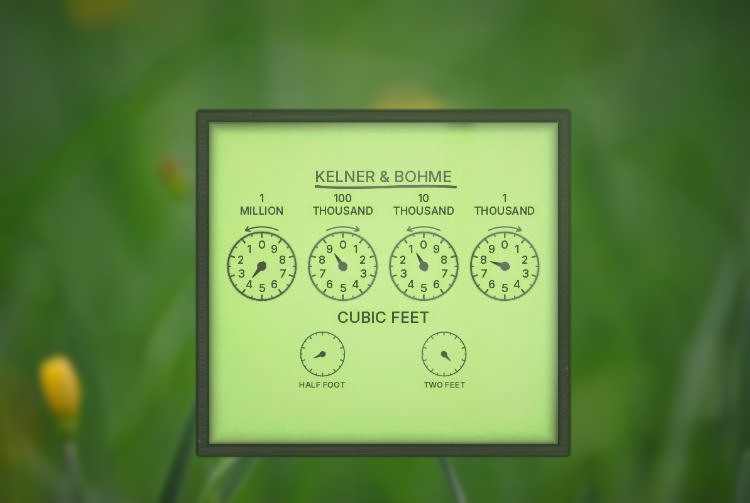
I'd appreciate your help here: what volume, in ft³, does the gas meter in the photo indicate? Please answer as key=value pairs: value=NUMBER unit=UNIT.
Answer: value=390800 unit=ft³
